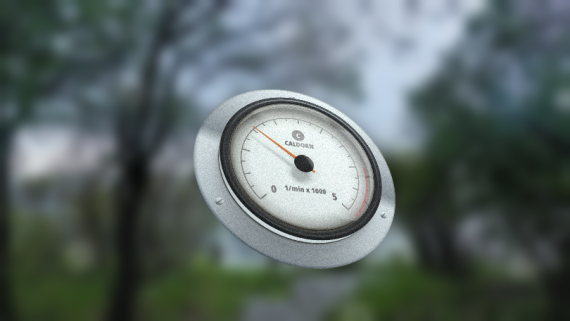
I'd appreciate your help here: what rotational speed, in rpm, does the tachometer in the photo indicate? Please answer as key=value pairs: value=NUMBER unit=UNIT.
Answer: value=1500 unit=rpm
